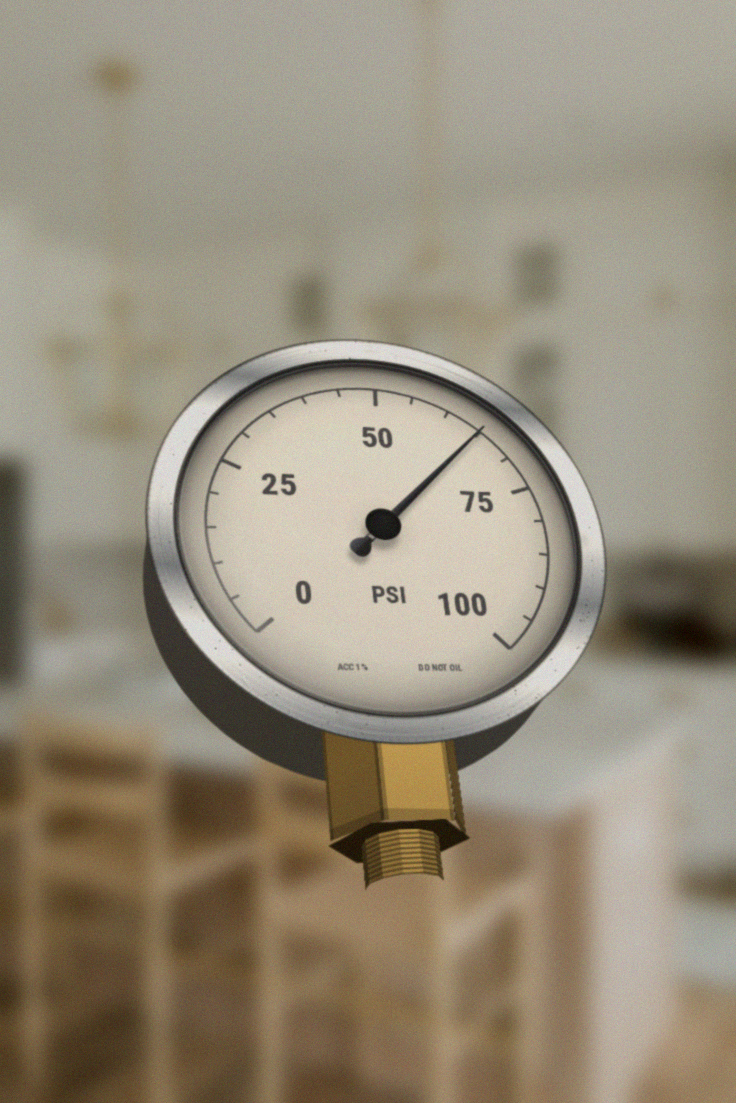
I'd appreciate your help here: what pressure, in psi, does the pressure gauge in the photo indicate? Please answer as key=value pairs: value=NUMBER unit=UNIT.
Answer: value=65 unit=psi
